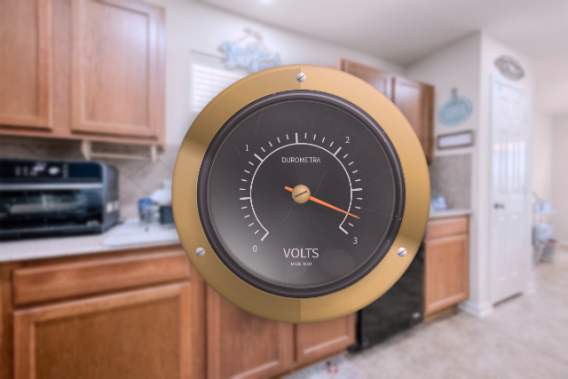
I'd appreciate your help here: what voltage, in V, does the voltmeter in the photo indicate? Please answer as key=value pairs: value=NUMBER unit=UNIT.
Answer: value=2.8 unit=V
